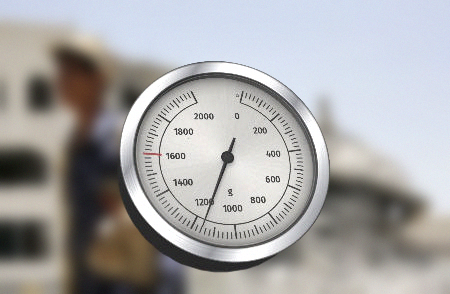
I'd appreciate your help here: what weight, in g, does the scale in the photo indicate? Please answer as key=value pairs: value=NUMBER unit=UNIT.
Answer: value=1160 unit=g
